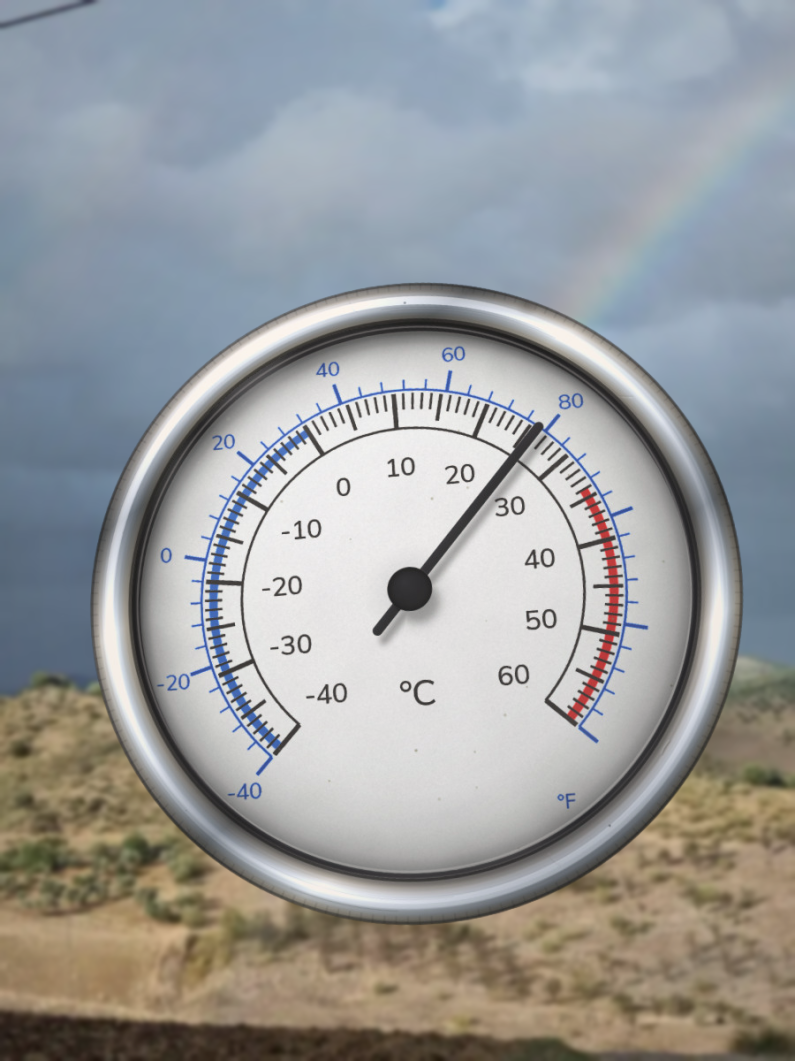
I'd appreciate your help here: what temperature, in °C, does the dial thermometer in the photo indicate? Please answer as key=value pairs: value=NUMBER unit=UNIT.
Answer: value=26 unit=°C
